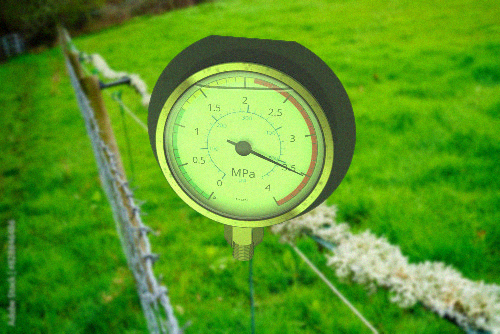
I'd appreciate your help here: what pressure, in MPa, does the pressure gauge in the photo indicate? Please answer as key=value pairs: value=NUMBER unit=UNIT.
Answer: value=3.5 unit=MPa
